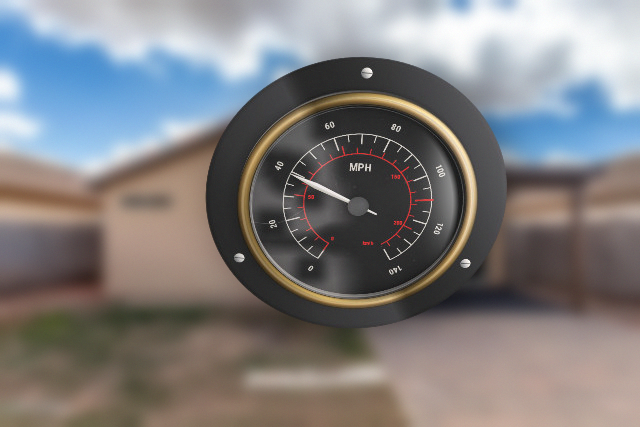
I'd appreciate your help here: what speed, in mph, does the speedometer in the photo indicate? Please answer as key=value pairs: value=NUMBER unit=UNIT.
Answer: value=40 unit=mph
